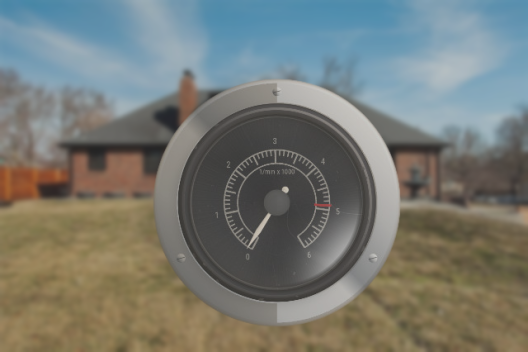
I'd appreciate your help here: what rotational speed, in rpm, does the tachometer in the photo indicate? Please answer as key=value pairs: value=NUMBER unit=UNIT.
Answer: value=100 unit=rpm
